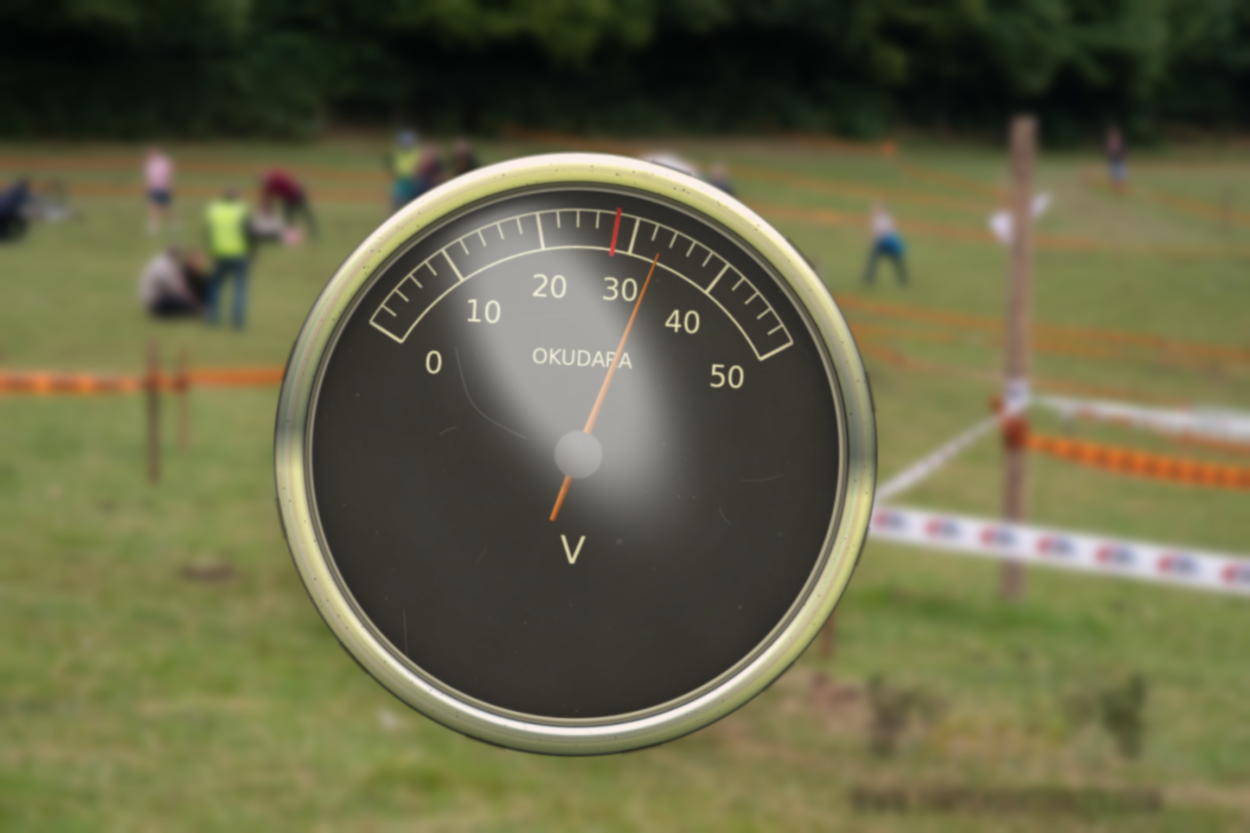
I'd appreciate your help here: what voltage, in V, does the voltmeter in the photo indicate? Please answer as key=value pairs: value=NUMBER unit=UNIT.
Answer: value=33 unit=V
